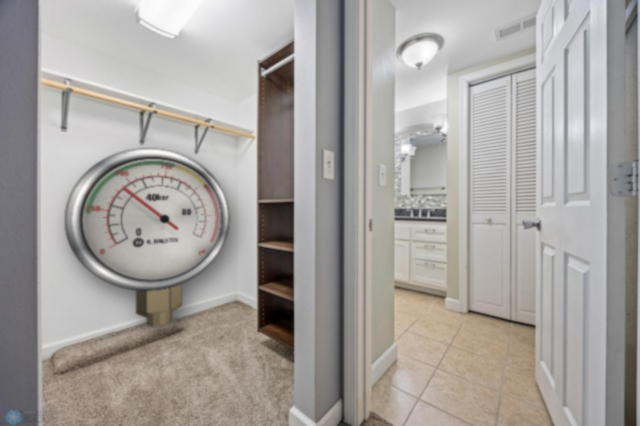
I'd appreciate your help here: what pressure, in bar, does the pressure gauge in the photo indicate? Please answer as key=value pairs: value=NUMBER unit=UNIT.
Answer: value=30 unit=bar
